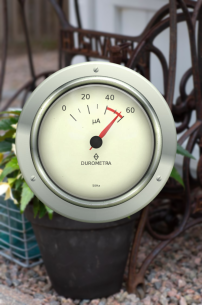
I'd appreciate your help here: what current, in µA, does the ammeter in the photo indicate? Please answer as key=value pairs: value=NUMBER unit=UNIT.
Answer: value=55 unit=µA
